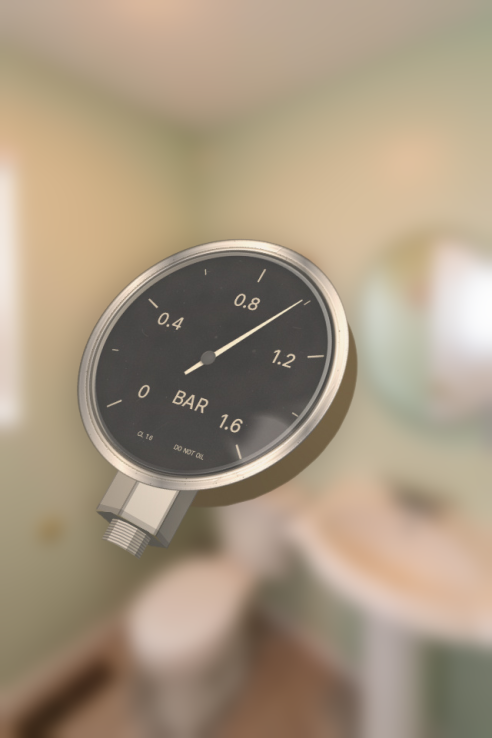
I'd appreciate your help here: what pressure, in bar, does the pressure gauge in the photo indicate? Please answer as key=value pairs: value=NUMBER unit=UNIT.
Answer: value=1 unit=bar
